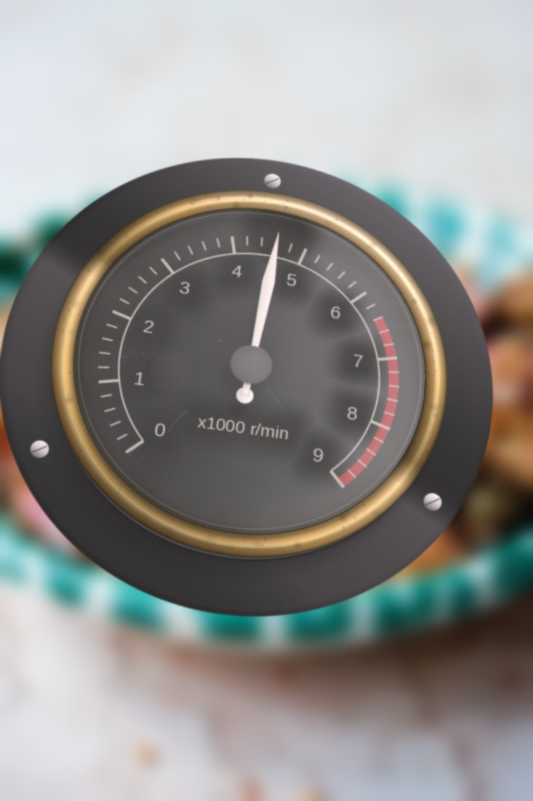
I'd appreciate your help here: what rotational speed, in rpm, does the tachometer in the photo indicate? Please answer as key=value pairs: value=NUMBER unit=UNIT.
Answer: value=4600 unit=rpm
